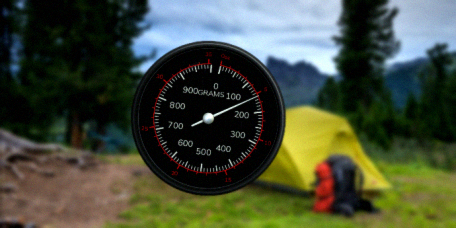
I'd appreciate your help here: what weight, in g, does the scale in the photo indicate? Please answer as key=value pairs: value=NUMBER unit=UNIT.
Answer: value=150 unit=g
